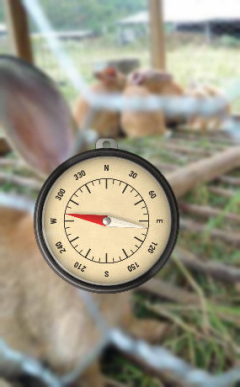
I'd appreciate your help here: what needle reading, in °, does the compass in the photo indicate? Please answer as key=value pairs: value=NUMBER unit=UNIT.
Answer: value=280 unit=°
